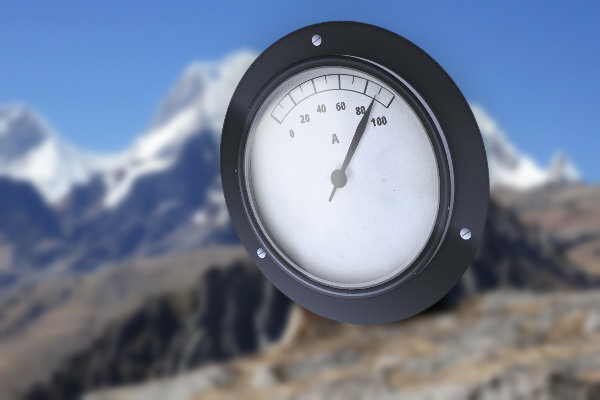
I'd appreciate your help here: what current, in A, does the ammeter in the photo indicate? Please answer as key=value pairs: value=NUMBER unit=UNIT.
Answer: value=90 unit=A
